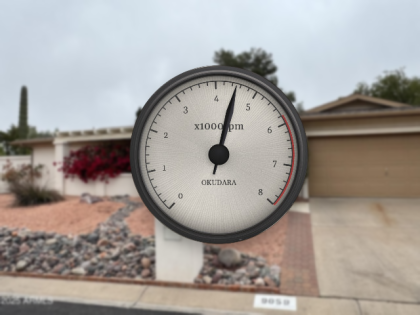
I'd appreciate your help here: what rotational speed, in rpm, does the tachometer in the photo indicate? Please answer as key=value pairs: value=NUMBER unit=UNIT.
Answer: value=4500 unit=rpm
